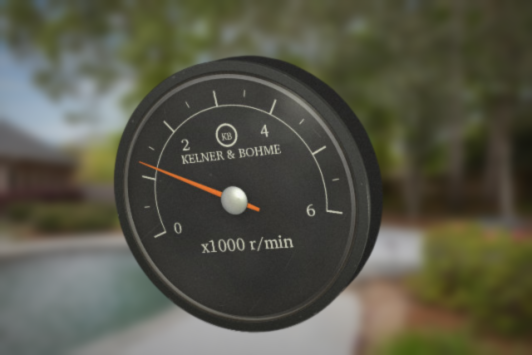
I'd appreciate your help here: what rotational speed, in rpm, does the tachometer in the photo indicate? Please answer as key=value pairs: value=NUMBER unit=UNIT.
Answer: value=1250 unit=rpm
